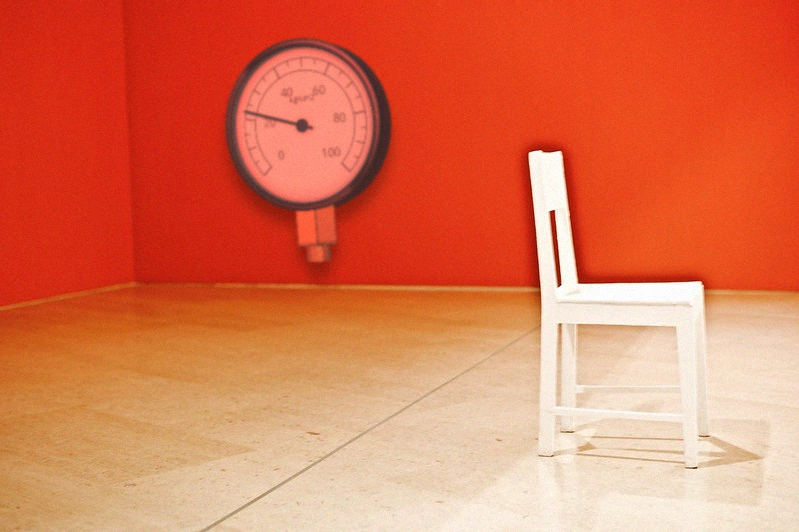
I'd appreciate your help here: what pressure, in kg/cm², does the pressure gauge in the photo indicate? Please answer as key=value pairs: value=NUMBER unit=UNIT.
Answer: value=22.5 unit=kg/cm²
